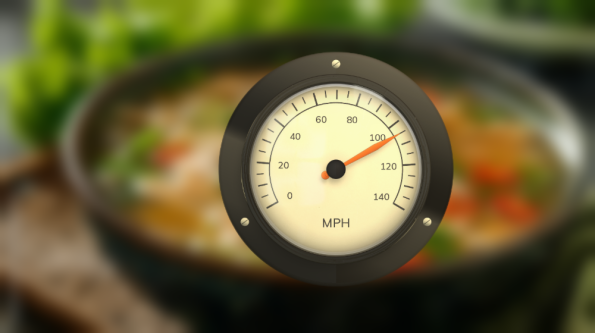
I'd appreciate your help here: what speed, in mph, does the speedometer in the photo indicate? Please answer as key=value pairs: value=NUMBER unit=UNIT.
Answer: value=105 unit=mph
